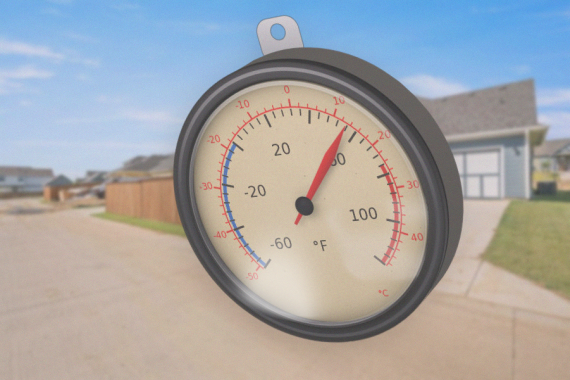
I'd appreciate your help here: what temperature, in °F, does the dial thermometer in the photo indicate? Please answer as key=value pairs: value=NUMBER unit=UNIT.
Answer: value=56 unit=°F
